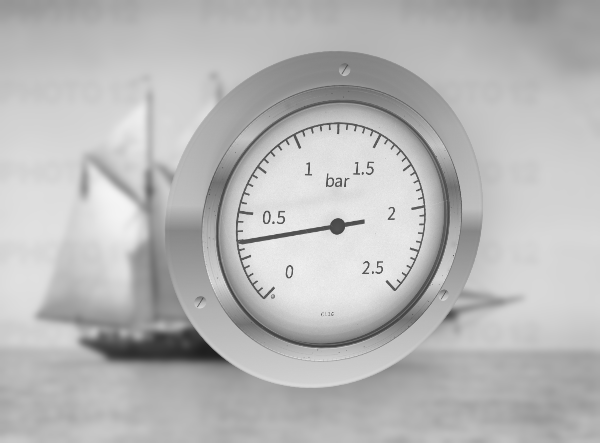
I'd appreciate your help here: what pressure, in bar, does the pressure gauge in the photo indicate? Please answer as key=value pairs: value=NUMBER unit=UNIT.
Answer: value=0.35 unit=bar
